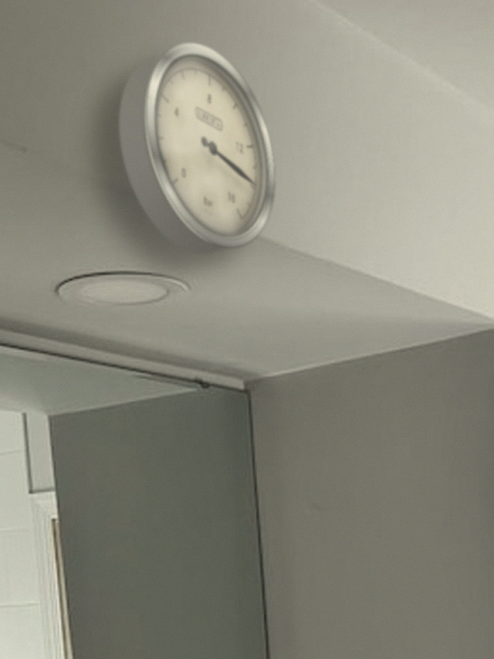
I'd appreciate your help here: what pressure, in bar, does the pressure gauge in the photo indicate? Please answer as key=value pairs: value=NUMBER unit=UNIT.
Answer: value=14 unit=bar
